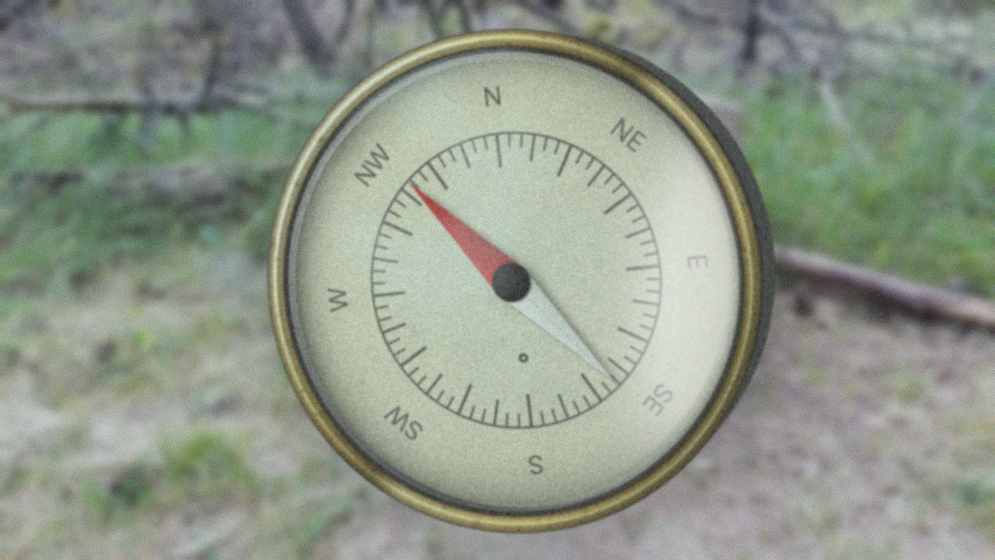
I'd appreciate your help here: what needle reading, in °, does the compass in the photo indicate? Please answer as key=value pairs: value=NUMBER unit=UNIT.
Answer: value=320 unit=°
